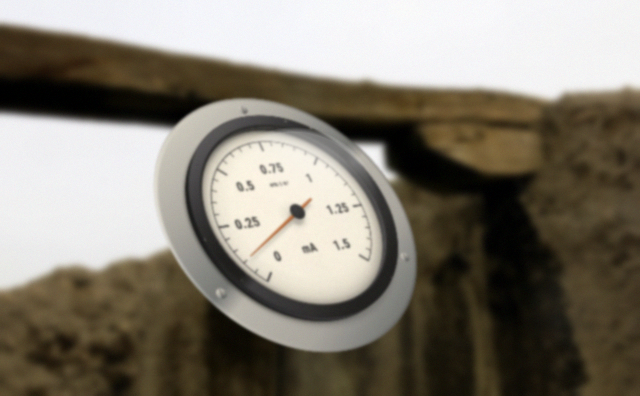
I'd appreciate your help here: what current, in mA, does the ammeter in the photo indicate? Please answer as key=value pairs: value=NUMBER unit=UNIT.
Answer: value=0.1 unit=mA
